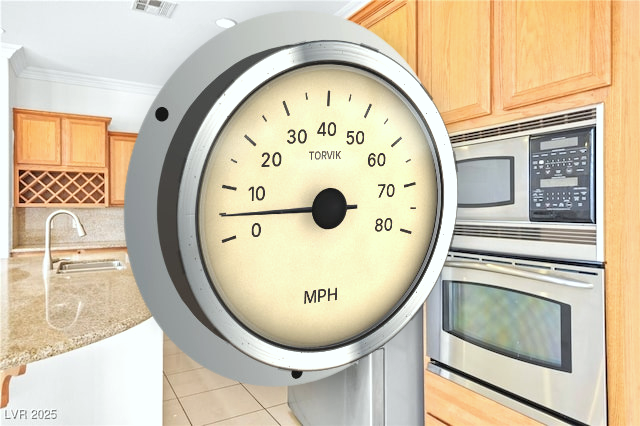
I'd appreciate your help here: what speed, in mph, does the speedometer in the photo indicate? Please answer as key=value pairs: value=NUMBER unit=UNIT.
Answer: value=5 unit=mph
